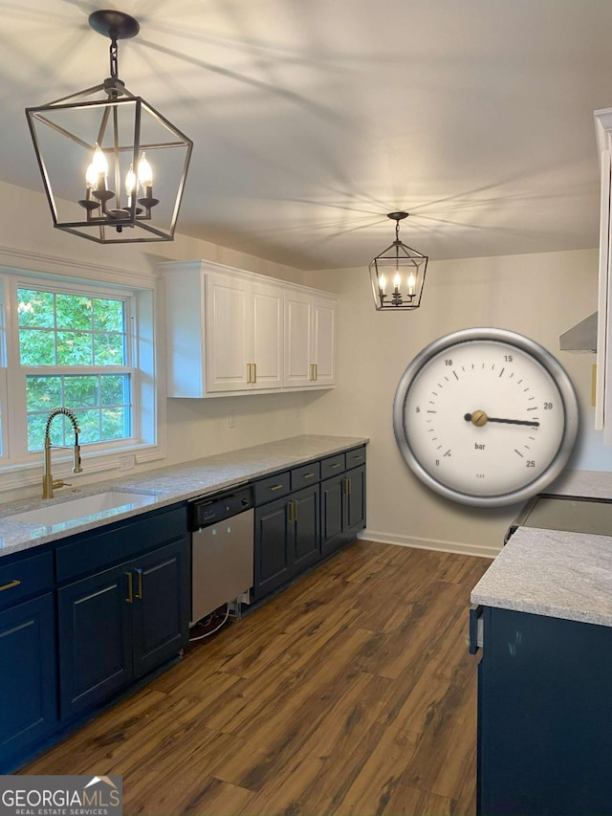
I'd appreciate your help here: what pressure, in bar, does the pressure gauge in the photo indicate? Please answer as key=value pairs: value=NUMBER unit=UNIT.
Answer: value=21.5 unit=bar
